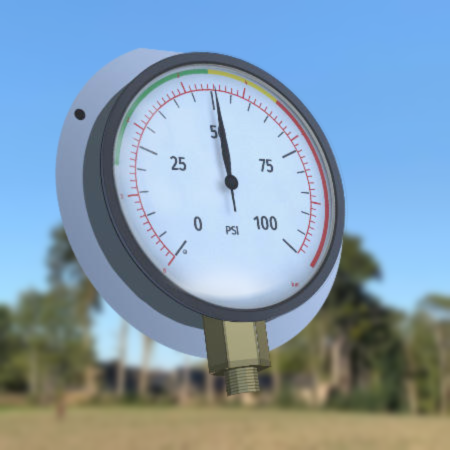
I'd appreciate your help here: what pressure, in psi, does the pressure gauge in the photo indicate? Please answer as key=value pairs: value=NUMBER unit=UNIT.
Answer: value=50 unit=psi
